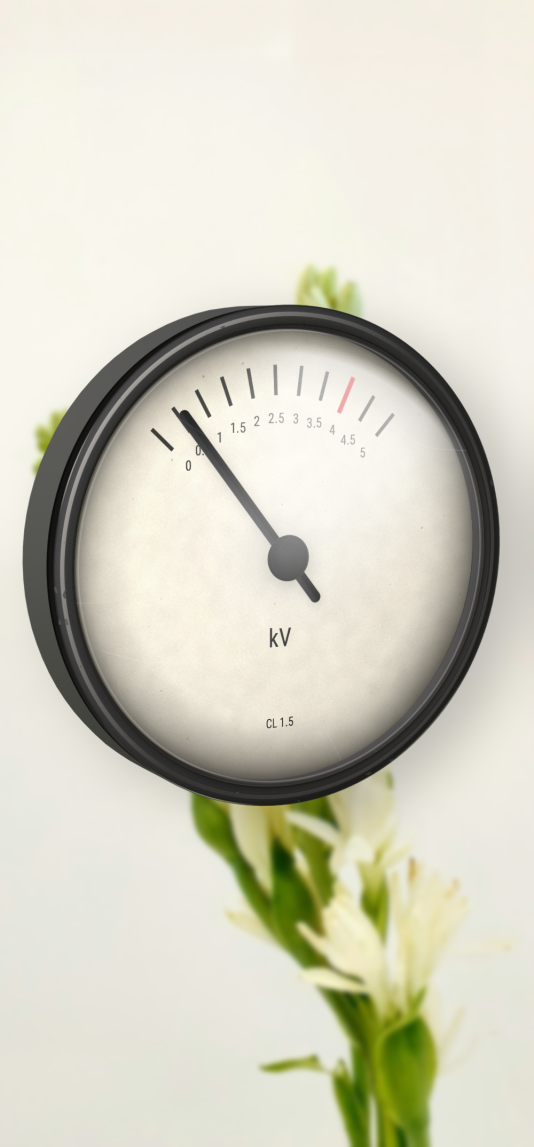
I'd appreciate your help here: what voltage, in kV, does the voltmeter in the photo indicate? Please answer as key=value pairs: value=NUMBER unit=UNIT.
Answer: value=0.5 unit=kV
